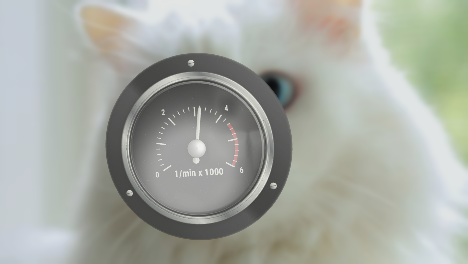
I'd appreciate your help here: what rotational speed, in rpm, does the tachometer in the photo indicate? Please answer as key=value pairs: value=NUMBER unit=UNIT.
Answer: value=3200 unit=rpm
